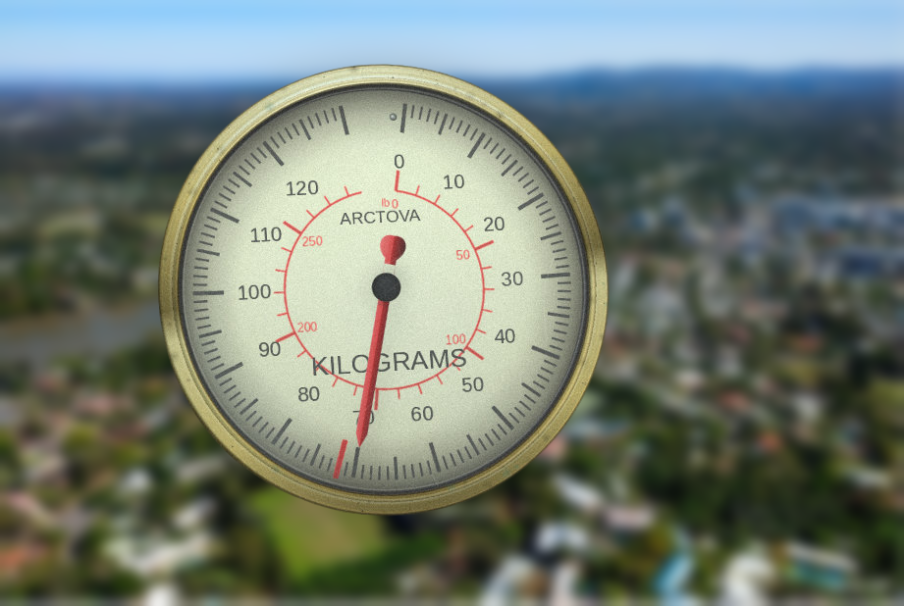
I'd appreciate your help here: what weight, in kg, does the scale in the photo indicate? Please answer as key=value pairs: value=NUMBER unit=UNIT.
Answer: value=70 unit=kg
